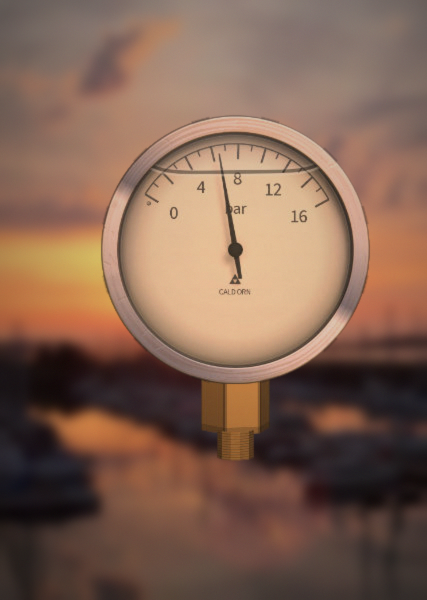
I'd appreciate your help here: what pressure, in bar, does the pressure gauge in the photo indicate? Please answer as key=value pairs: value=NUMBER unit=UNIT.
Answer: value=6.5 unit=bar
